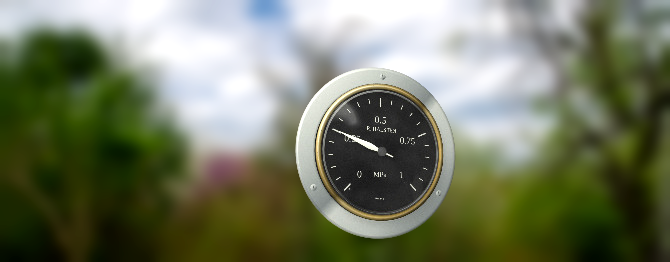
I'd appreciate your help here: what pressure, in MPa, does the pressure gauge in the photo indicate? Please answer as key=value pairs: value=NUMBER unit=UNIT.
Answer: value=0.25 unit=MPa
